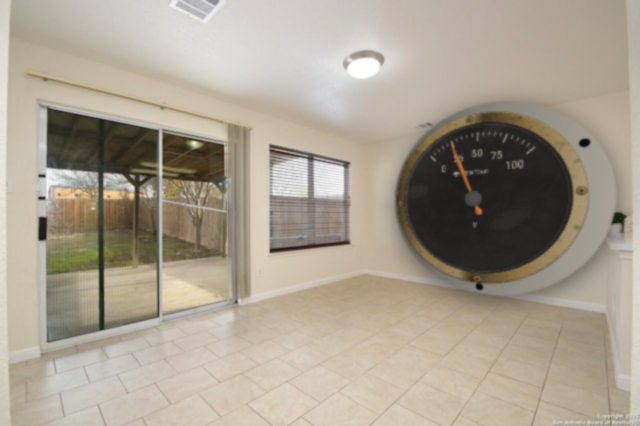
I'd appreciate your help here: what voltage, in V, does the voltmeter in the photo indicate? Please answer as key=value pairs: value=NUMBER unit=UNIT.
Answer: value=25 unit=V
